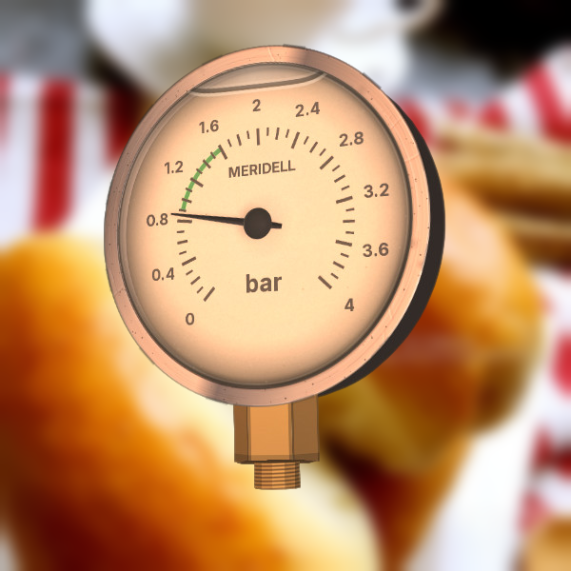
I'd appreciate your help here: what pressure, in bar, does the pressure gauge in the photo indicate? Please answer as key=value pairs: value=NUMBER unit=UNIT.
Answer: value=0.85 unit=bar
